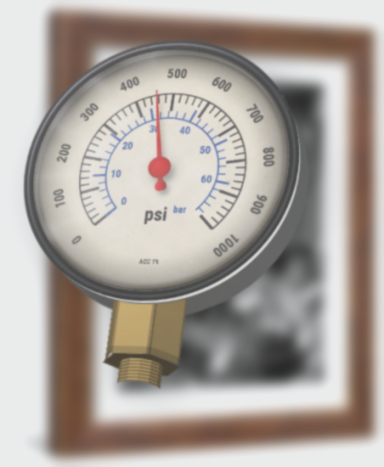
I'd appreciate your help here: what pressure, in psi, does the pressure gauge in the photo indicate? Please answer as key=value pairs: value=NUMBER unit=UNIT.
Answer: value=460 unit=psi
